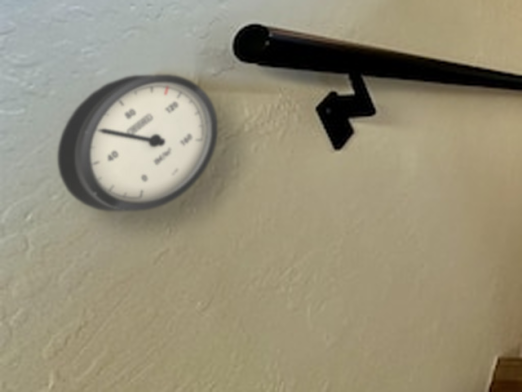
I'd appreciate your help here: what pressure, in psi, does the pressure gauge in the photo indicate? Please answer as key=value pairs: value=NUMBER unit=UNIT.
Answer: value=60 unit=psi
